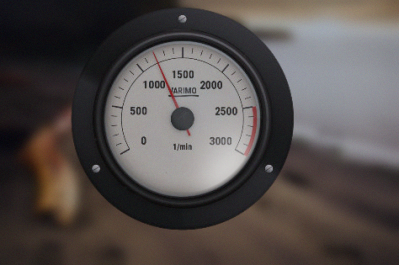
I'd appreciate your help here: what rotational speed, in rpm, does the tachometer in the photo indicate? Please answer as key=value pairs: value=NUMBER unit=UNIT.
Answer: value=1200 unit=rpm
